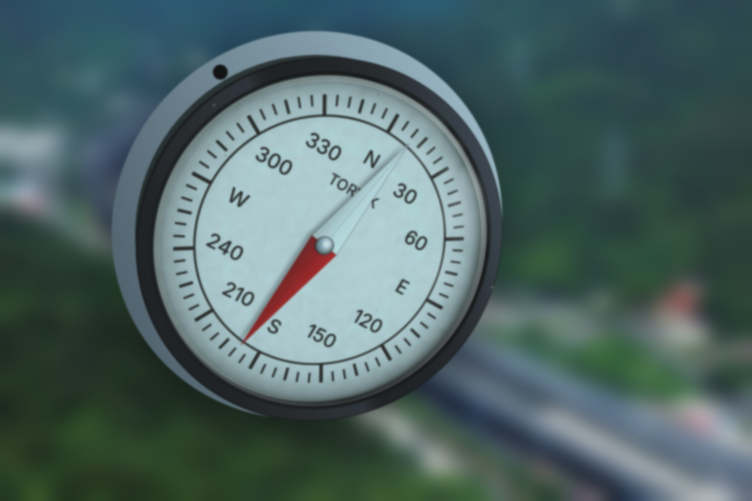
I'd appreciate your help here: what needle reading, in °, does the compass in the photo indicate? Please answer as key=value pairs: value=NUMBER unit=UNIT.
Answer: value=190 unit=°
